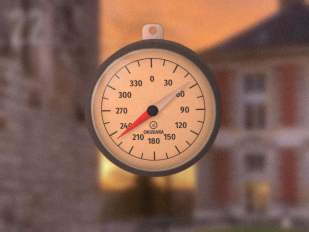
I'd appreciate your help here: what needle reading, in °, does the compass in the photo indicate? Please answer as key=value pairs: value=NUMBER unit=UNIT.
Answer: value=232.5 unit=°
